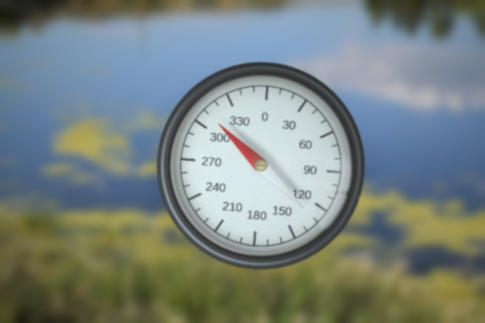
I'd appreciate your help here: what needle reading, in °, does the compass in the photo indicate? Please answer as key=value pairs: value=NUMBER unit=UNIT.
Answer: value=310 unit=°
